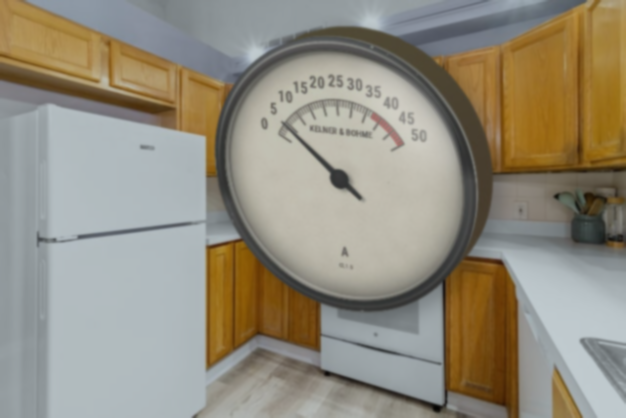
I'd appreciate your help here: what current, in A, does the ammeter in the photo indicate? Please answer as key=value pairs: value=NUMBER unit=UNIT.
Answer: value=5 unit=A
